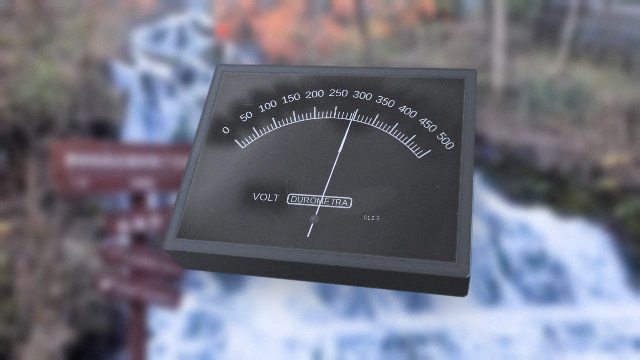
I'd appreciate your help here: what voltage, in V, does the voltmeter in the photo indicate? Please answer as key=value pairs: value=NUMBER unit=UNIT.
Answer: value=300 unit=V
